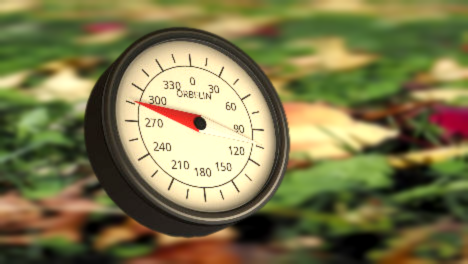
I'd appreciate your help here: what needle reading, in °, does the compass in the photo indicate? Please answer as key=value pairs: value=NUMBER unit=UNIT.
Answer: value=285 unit=°
